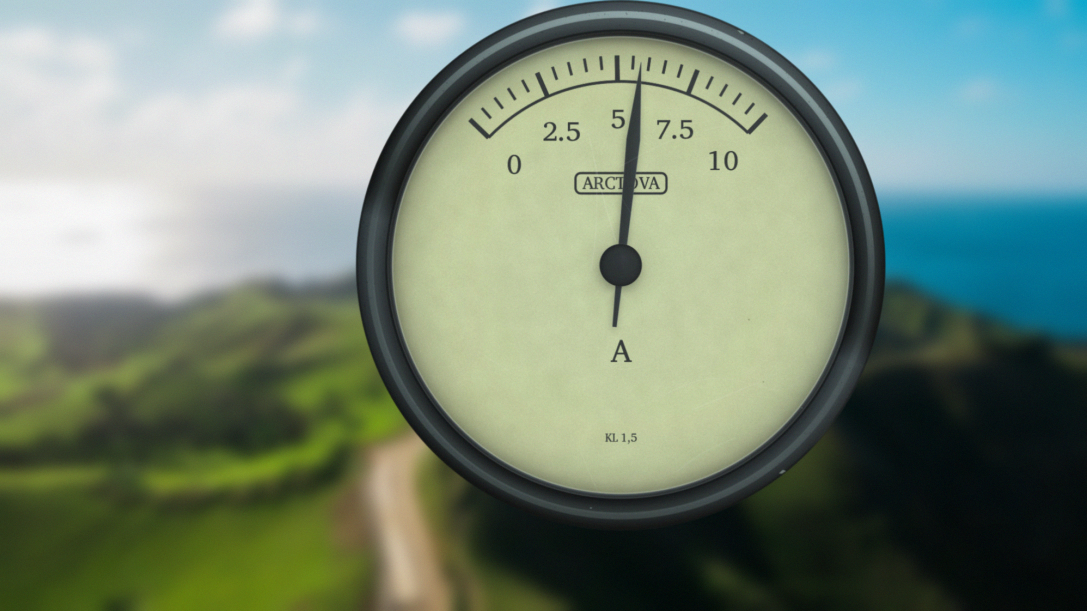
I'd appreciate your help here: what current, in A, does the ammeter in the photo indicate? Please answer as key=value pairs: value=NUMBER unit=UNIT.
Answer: value=5.75 unit=A
